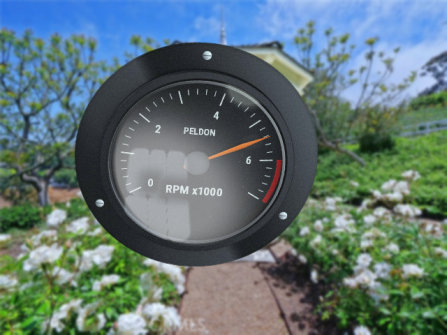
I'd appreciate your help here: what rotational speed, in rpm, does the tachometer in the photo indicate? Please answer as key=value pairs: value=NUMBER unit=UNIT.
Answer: value=5400 unit=rpm
